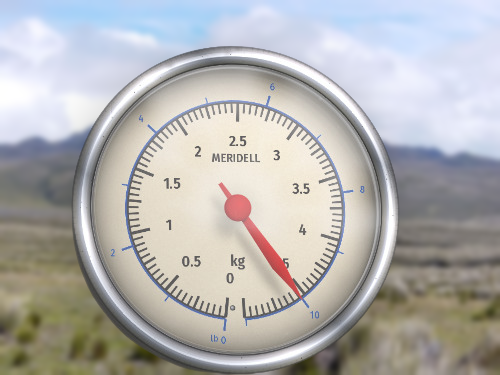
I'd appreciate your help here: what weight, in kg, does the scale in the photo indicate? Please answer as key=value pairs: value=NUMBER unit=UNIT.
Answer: value=4.55 unit=kg
